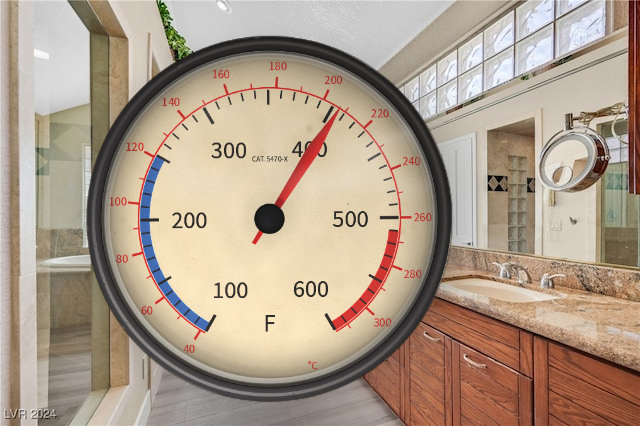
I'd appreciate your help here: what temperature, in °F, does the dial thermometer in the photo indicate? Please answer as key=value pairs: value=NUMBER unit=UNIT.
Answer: value=405 unit=°F
